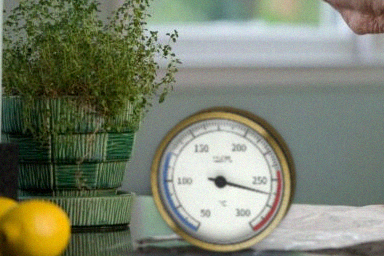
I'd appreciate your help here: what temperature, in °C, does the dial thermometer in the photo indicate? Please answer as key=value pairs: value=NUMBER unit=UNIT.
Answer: value=262.5 unit=°C
